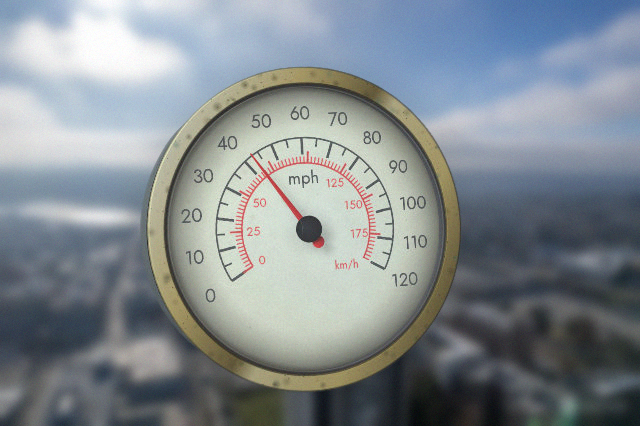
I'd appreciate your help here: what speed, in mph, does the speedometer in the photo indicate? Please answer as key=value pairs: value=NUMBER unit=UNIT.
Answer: value=42.5 unit=mph
